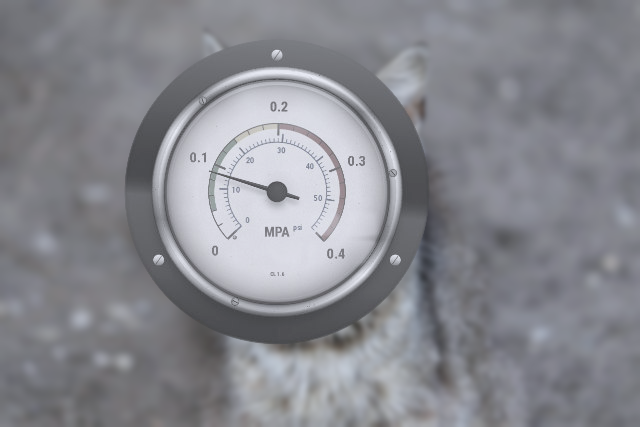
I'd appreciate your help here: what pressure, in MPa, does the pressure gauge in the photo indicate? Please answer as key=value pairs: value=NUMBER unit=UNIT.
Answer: value=0.09 unit=MPa
